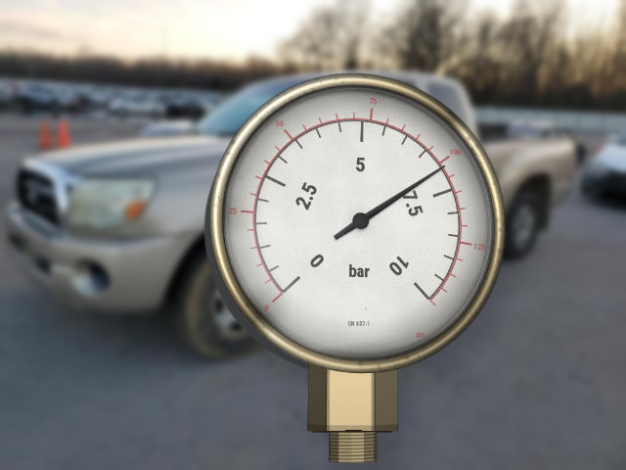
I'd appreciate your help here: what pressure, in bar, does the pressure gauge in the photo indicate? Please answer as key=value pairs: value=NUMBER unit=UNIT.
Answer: value=7 unit=bar
